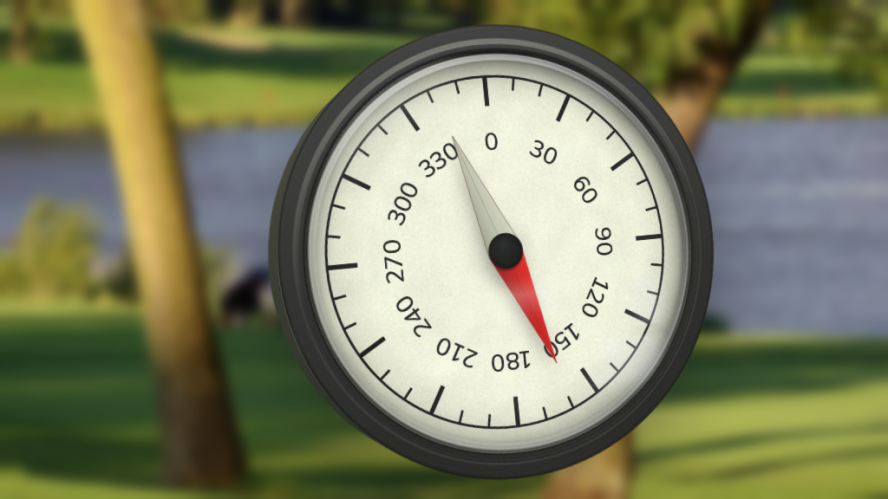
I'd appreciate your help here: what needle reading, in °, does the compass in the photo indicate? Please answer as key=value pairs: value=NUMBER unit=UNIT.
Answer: value=160 unit=°
